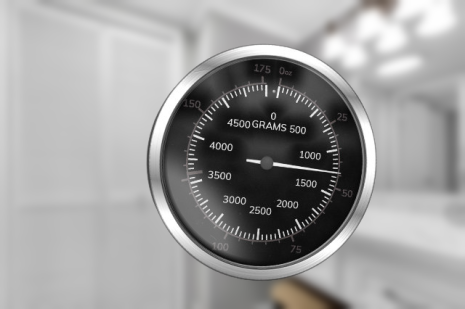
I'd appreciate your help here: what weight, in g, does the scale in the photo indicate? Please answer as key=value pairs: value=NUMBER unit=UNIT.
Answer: value=1250 unit=g
